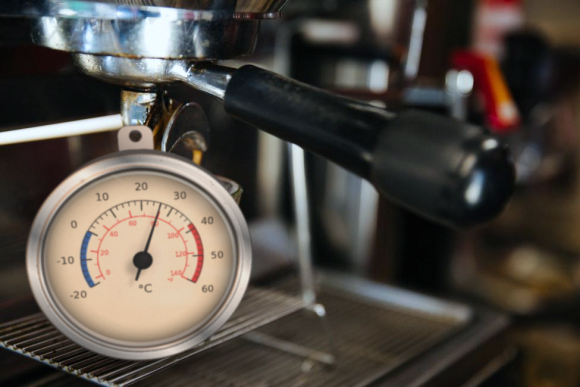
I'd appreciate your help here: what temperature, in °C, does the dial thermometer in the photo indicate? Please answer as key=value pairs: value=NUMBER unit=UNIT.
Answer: value=26 unit=°C
